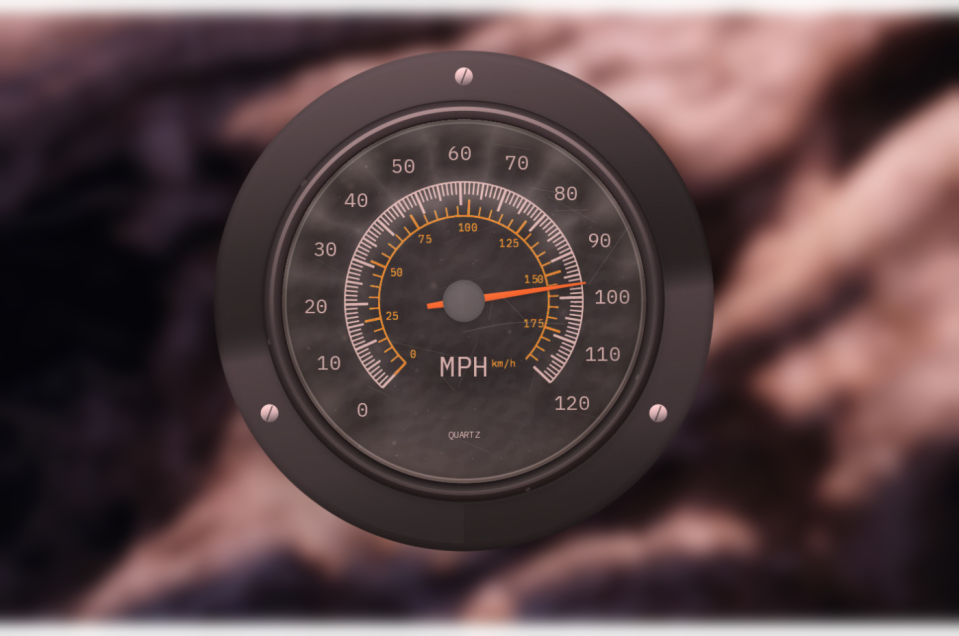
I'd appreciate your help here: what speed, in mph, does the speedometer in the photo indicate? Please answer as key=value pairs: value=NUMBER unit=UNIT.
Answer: value=97 unit=mph
